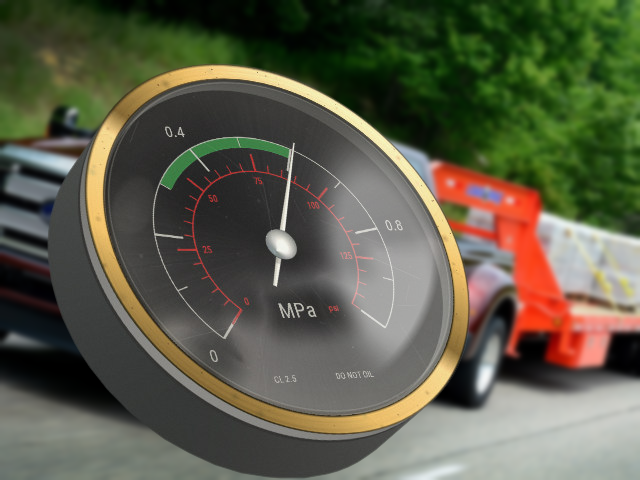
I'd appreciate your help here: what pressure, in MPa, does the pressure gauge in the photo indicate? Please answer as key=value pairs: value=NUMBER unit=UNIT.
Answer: value=0.6 unit=MPa
